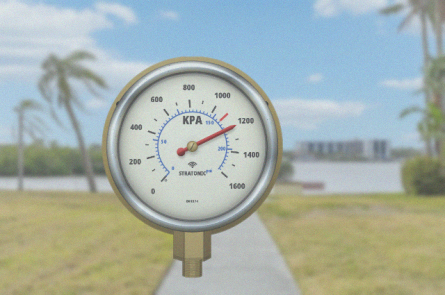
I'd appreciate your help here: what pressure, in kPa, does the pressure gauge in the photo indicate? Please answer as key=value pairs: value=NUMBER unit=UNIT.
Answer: value=1200 unit=kPa
